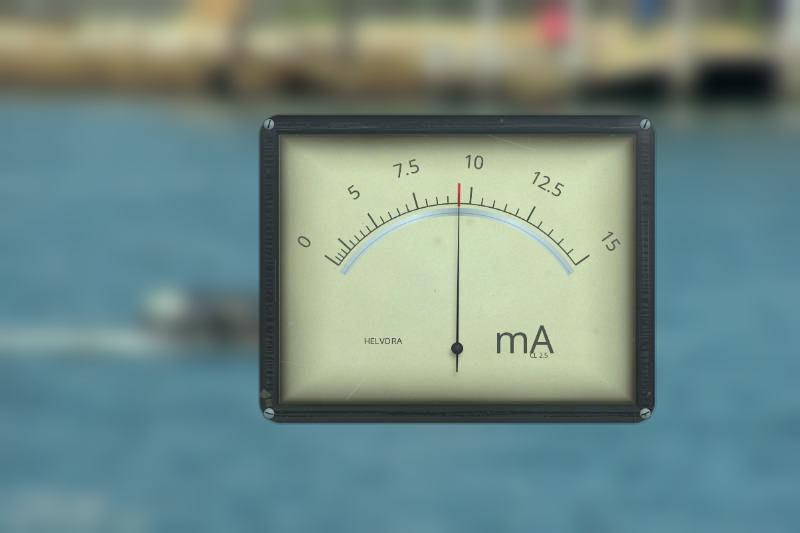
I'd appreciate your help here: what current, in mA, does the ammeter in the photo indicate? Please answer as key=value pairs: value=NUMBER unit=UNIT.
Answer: value=9.5 unit=mA
